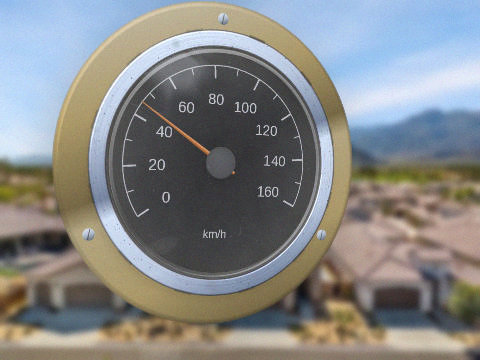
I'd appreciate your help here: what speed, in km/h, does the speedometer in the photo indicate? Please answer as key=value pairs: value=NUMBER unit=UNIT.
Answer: value=45 unit=km/h
